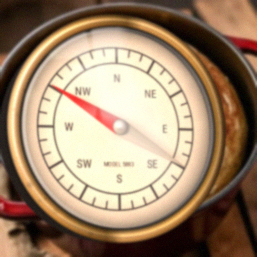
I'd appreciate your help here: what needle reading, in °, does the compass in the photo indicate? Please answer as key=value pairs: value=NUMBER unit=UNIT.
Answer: value=300 unit=°
